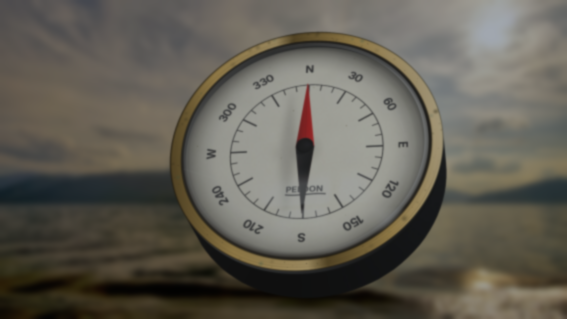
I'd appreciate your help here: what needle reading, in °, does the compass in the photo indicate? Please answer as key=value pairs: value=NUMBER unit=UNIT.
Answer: value=0 unit=°
